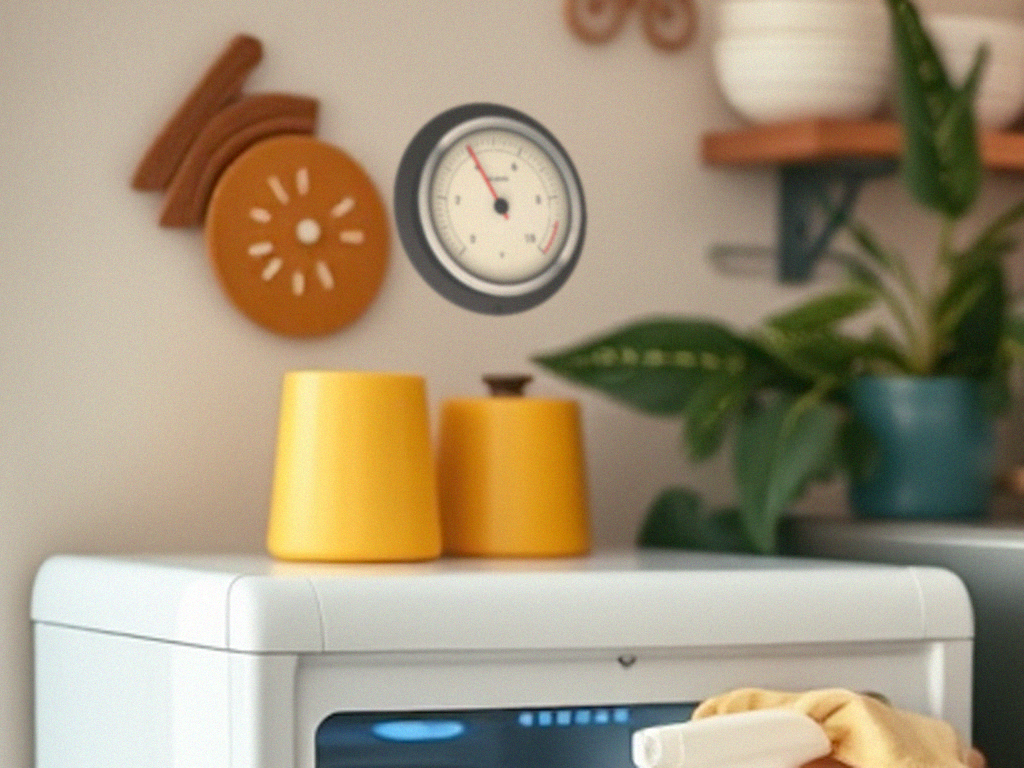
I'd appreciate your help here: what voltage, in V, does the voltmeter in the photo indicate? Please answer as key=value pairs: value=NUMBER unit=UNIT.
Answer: value=4 unit=V
